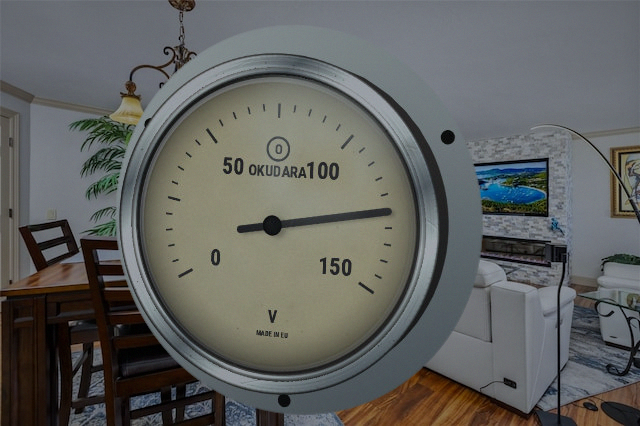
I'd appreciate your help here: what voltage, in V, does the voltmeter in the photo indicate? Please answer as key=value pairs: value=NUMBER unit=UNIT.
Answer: value=125 unit=V
